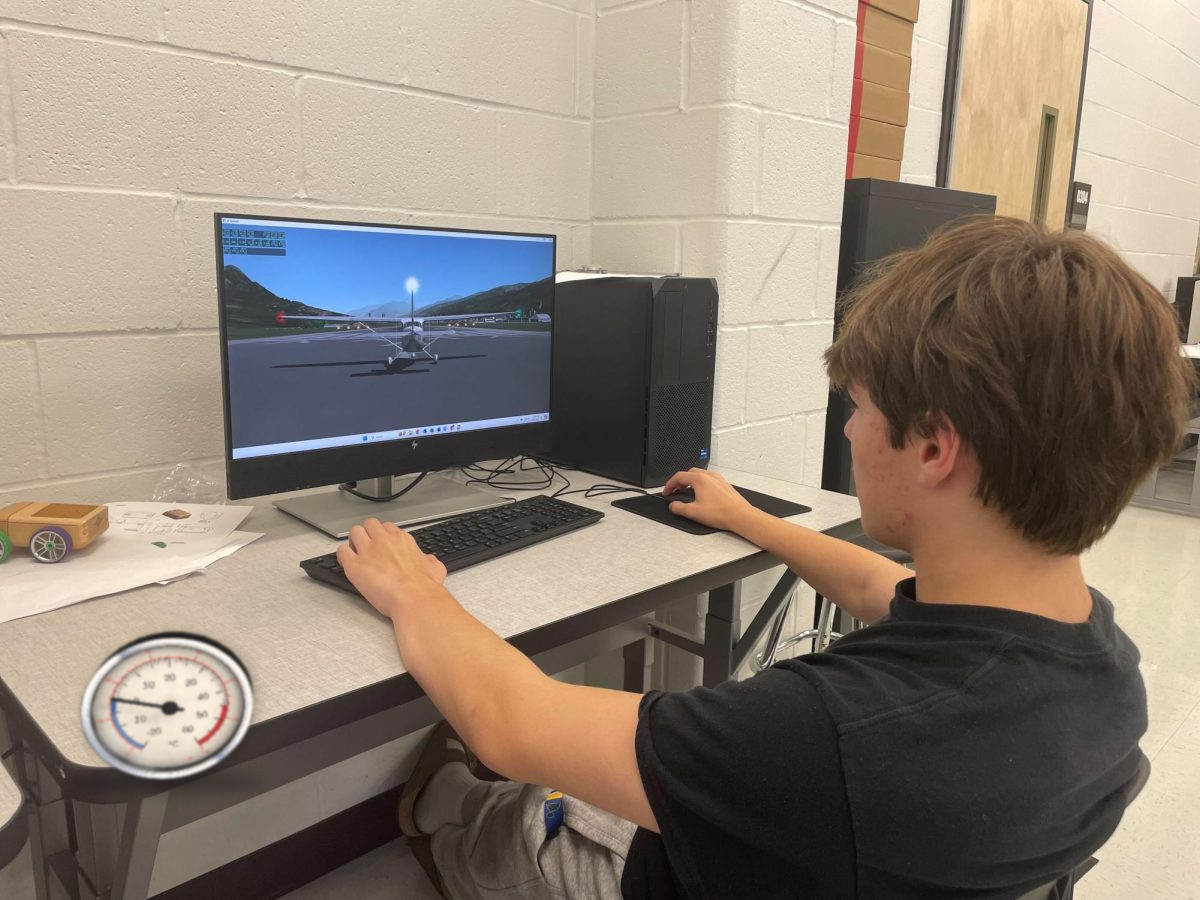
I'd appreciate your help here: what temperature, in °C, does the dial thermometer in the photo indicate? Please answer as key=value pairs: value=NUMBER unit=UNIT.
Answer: value=0 unit=°C
